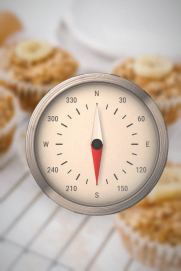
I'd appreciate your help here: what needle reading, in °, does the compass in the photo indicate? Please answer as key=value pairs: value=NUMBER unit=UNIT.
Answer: value=180 unit=°
